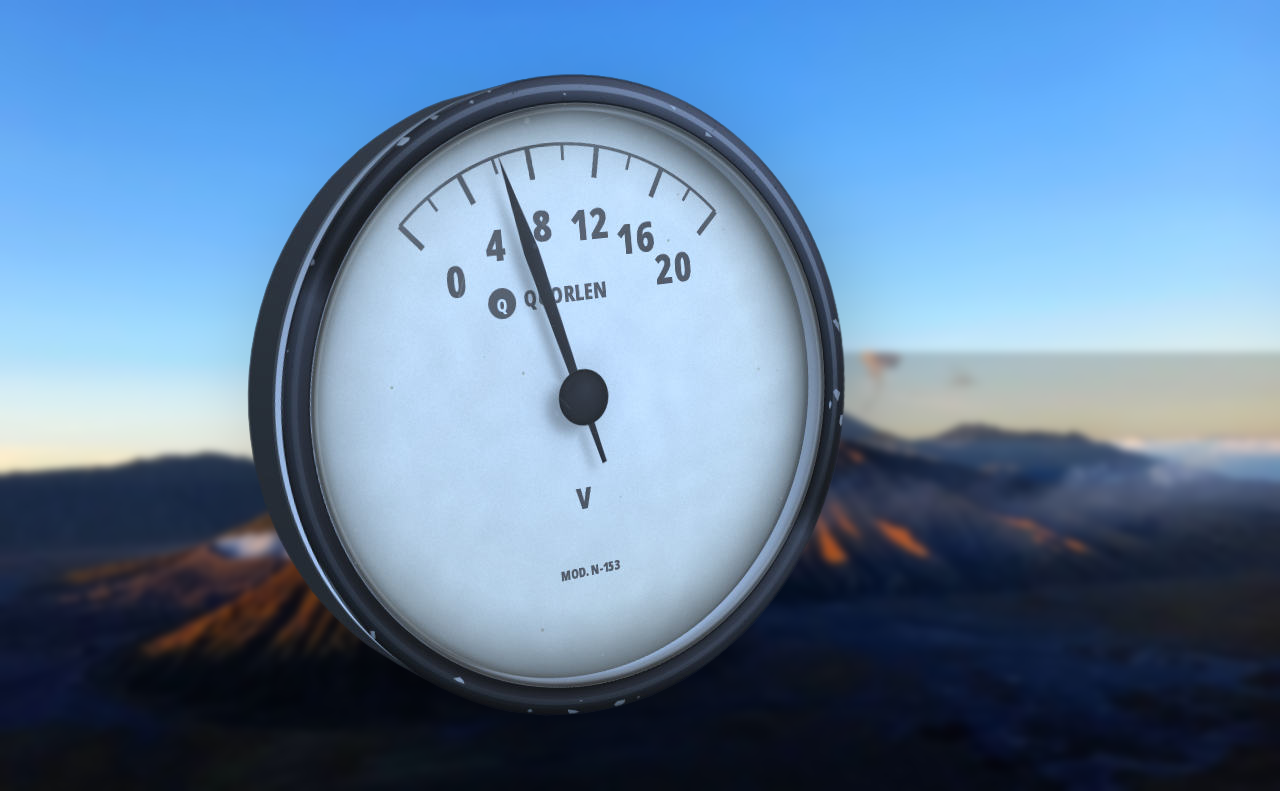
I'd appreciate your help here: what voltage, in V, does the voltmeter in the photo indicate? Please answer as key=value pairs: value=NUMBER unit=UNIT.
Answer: value=6 unit=V
